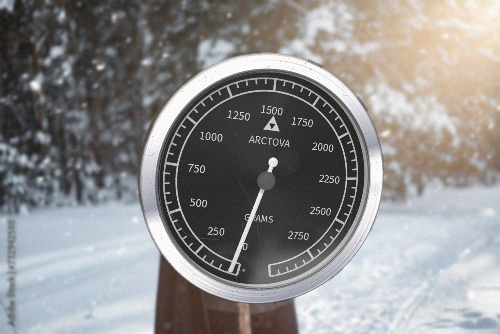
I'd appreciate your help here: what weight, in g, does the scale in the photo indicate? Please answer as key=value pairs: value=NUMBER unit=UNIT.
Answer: value=50 unit=g
